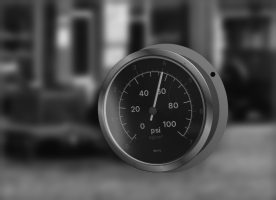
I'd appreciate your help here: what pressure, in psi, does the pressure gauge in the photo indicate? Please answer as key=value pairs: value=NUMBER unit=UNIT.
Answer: value=57.5 unit=psi
